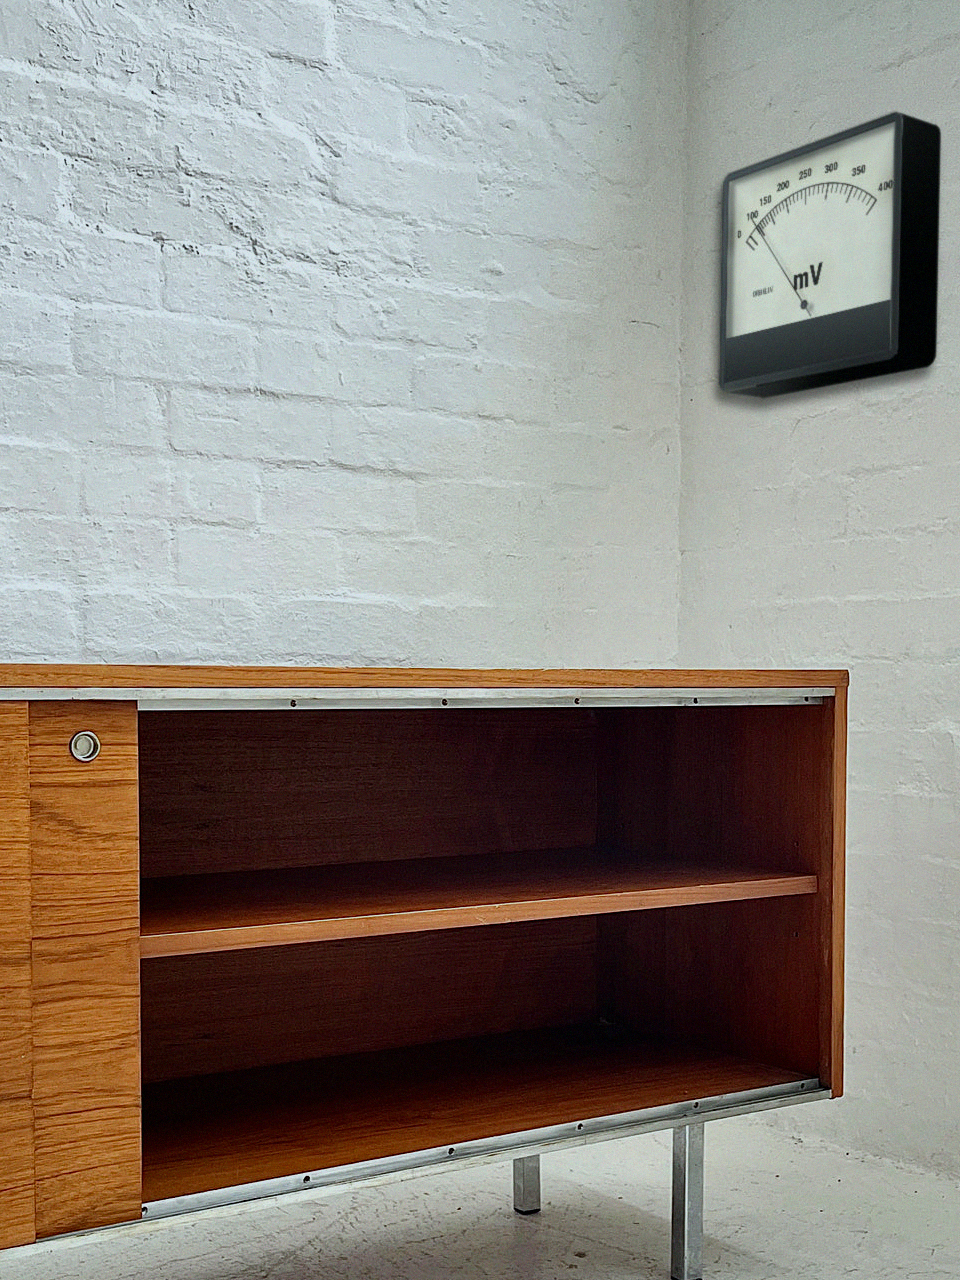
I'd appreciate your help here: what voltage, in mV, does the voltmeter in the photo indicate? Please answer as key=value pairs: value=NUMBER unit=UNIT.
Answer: value=100 unit=mV
